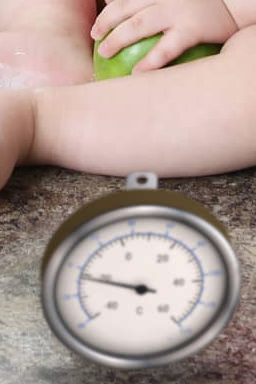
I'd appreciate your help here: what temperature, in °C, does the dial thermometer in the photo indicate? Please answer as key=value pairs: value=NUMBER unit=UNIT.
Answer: value=-20 unit=°C
